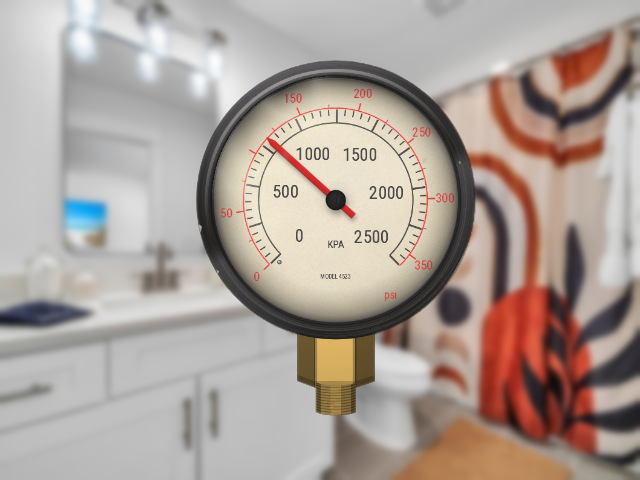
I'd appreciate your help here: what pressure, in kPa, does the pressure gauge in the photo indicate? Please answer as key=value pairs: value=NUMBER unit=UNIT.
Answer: value=800 unit=kPa
